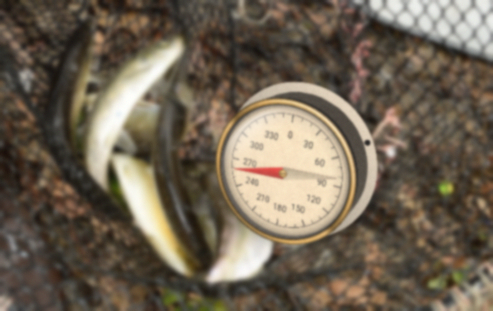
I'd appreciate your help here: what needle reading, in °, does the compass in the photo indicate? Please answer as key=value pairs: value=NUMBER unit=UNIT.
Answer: value=260 unit=°
